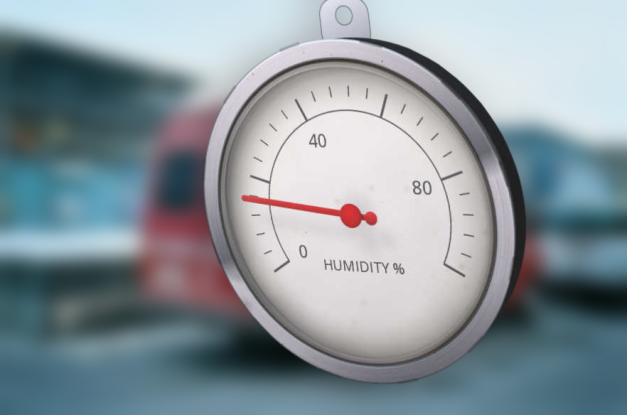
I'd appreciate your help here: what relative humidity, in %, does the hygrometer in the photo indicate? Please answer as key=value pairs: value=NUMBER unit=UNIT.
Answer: value=16 unit=%
